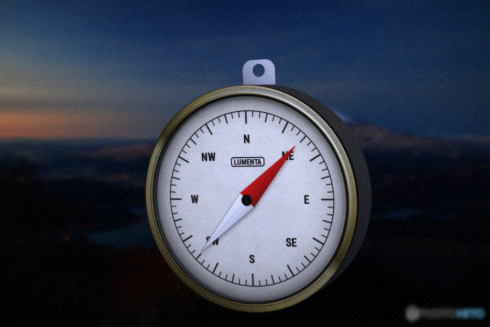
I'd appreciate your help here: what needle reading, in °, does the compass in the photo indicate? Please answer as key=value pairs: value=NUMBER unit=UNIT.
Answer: value=45 unit=°
